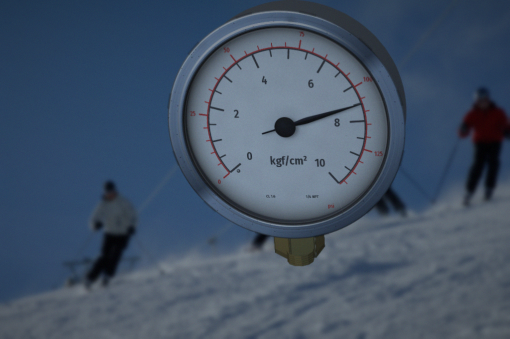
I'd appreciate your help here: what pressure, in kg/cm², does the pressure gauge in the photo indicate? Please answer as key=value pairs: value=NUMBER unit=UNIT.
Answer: value=7.5 unit=kg/cm²
